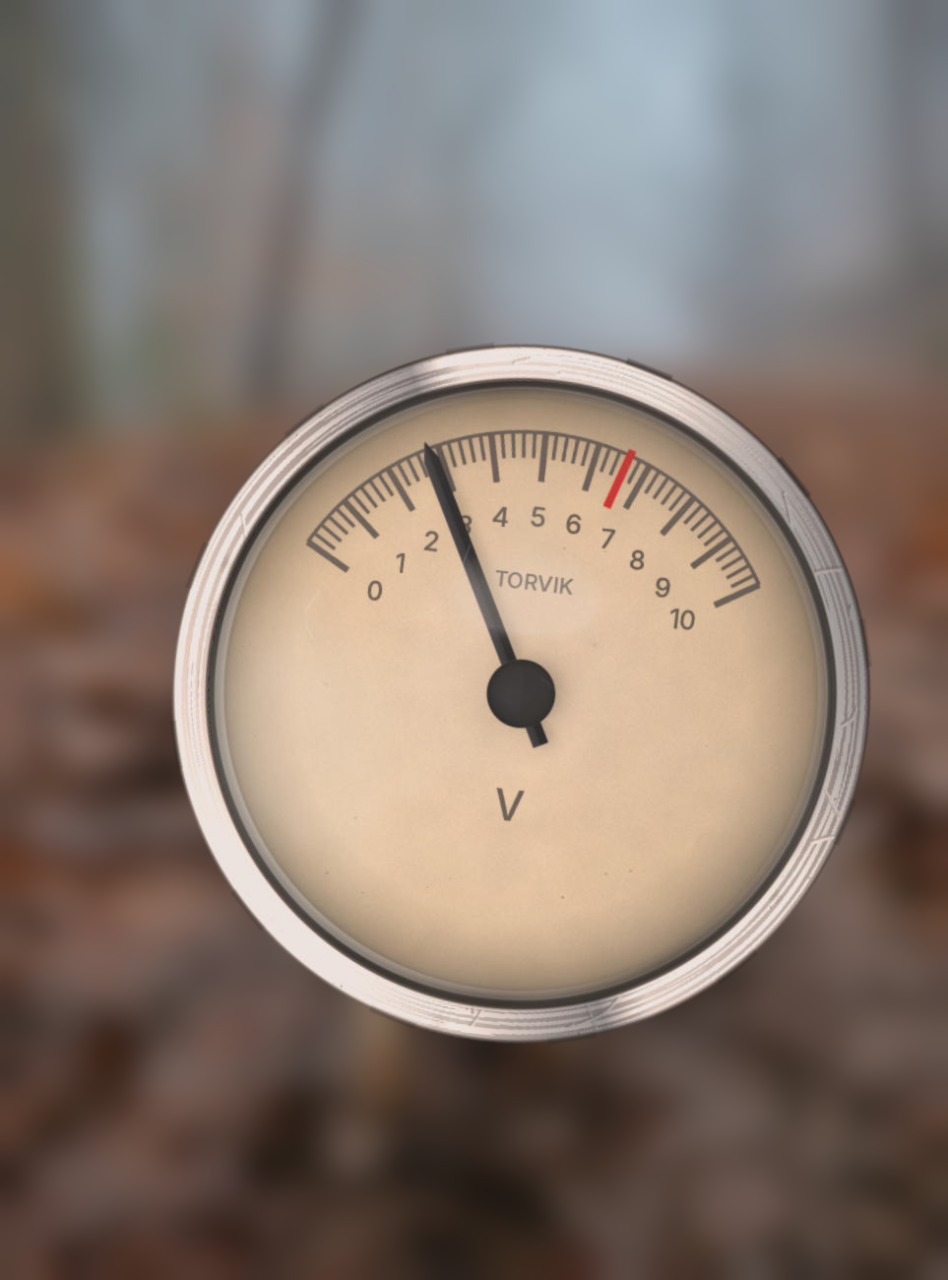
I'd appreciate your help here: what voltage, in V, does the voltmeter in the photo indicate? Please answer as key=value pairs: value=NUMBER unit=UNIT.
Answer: value=2.8 unit=V
